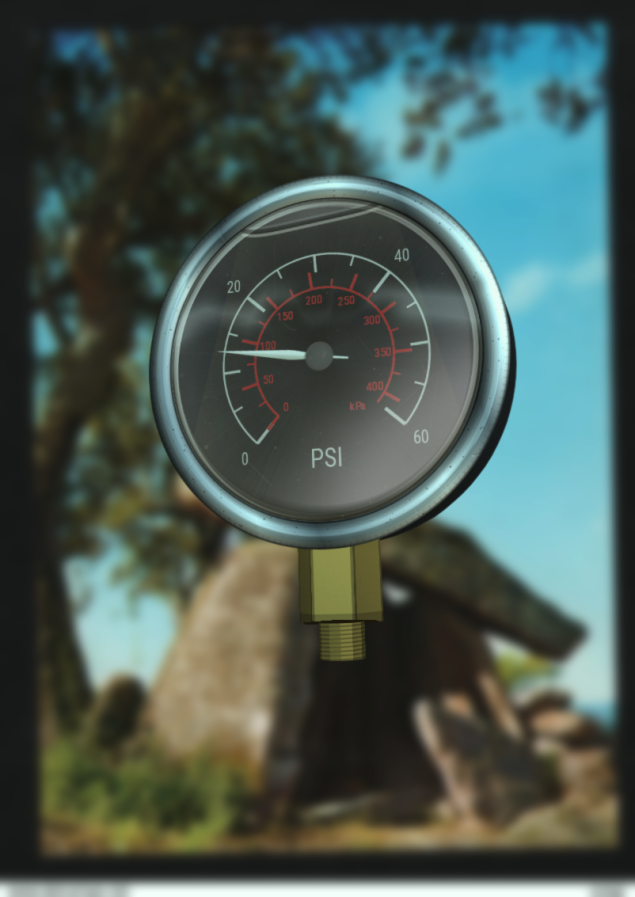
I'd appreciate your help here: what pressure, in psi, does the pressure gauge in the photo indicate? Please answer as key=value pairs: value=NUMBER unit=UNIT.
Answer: value=12.5 unit=psi
